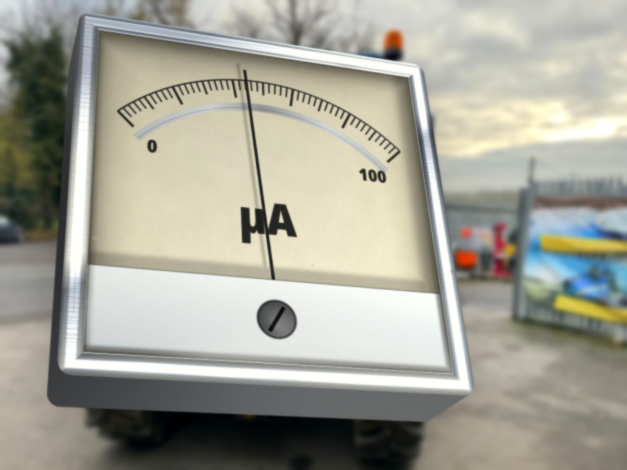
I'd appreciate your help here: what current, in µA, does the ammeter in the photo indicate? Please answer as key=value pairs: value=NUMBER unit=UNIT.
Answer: value=44 unit=µA
